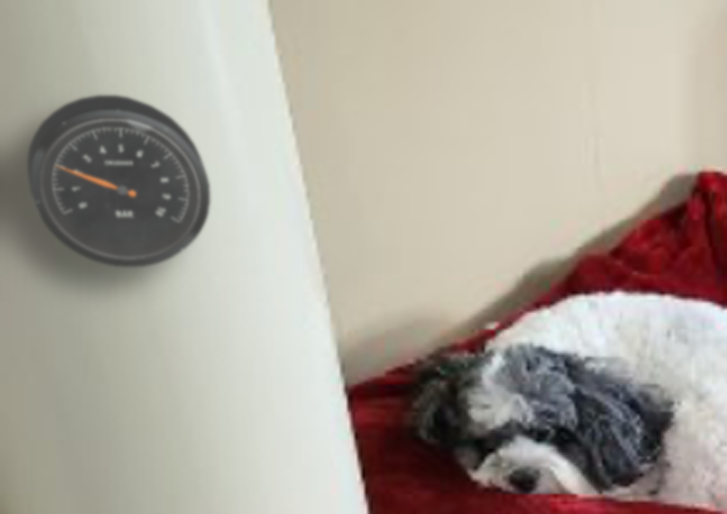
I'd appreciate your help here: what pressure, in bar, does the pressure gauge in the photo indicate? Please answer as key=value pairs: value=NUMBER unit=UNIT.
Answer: value=2 unit=bar
